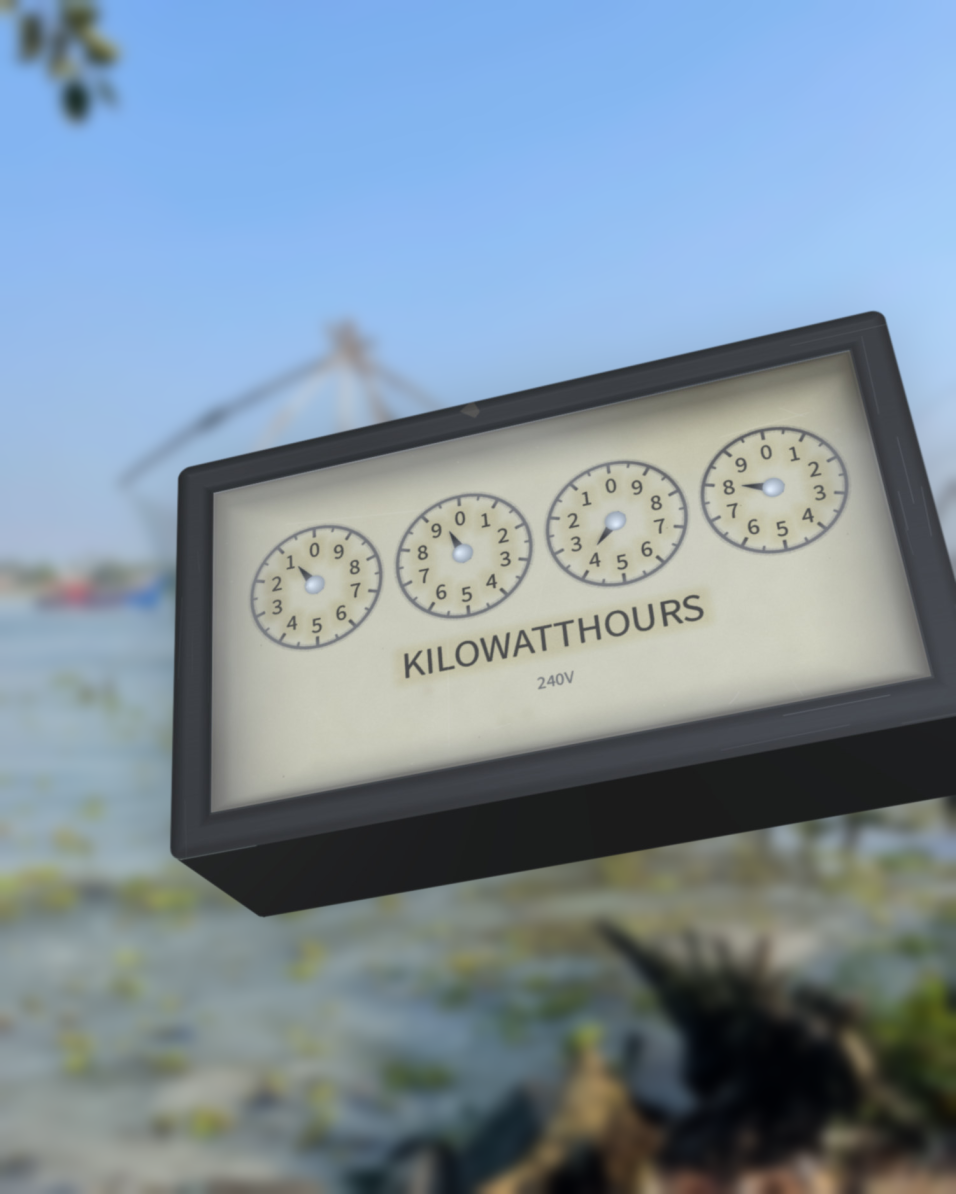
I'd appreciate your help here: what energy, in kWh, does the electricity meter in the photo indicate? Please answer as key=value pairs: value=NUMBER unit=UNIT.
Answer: value=938 unit=kWh
